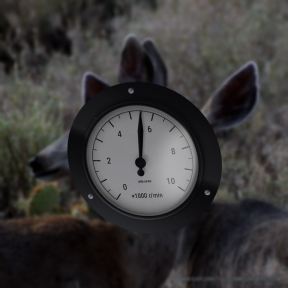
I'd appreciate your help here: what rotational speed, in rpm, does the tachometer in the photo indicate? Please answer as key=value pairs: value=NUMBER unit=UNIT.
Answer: value=5500 unit=rpm
